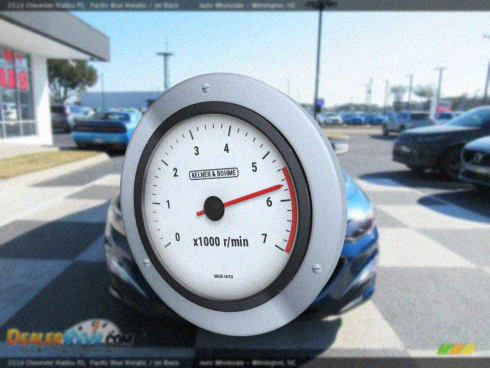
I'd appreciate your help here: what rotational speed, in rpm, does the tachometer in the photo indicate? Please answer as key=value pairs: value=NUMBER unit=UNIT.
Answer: value=5700 unit=rpm
